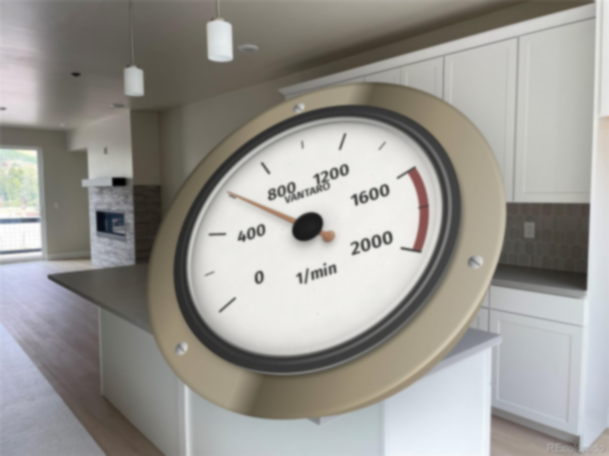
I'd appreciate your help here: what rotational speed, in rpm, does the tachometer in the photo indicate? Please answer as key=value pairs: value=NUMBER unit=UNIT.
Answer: value=600 unit=rpm
